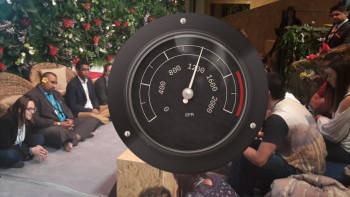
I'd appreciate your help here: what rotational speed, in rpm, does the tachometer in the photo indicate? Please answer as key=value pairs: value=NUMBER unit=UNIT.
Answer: value=1200 unit=rpm
